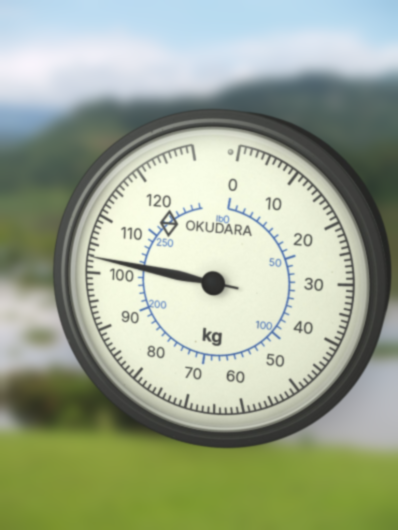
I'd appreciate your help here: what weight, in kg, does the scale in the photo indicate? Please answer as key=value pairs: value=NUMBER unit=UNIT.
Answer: value=103 unit=kg
